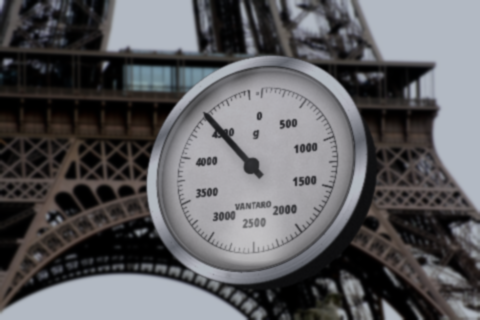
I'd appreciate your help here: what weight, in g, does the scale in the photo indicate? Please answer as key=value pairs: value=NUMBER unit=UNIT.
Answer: value=4500 unit=g
